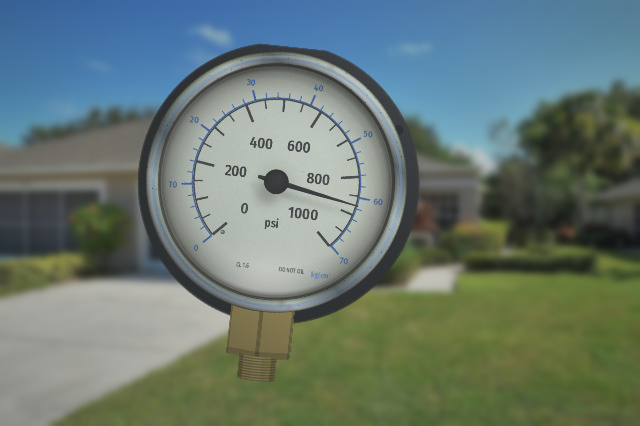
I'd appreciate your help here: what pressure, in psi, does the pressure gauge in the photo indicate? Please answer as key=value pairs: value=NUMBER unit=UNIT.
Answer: value=875 unit=psi
